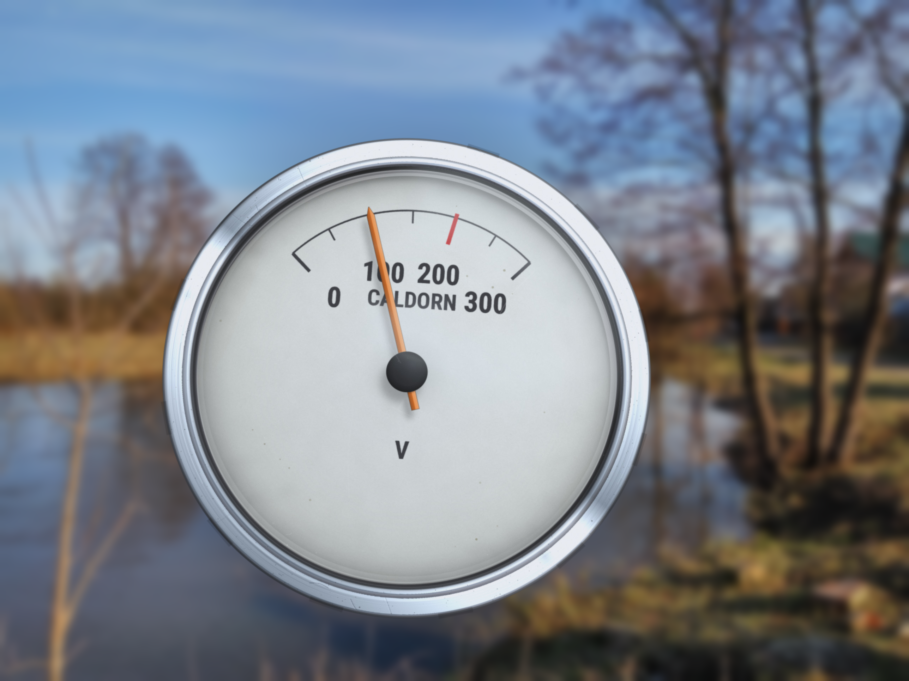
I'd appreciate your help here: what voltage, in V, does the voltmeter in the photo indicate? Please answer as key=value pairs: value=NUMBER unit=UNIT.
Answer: value=100 unit=V
